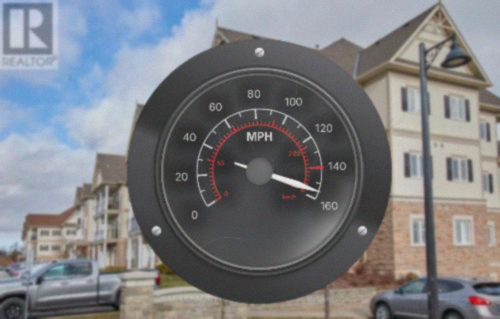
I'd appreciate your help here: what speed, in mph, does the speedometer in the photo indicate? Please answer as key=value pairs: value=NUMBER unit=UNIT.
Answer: value=155 unit=mph
